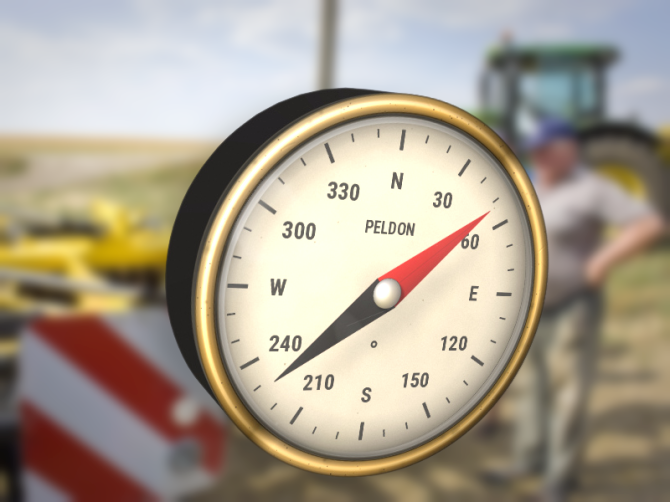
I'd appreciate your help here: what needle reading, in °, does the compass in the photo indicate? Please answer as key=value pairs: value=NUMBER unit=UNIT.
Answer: value=50 unit=°
